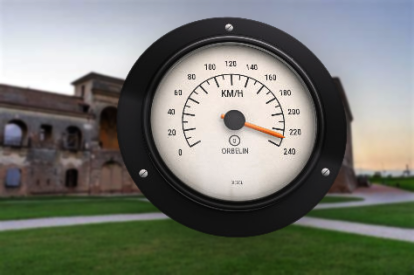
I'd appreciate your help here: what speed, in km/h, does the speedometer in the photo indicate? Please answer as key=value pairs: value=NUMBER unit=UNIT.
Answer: value=230 unit=km/h
